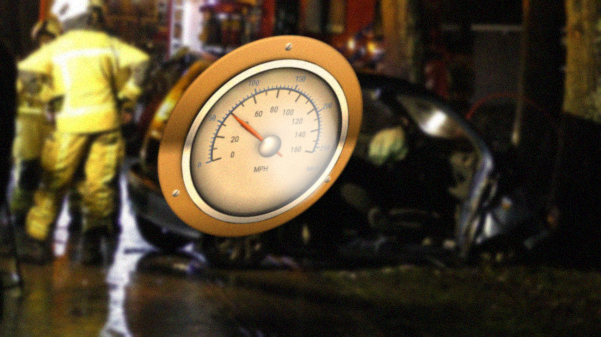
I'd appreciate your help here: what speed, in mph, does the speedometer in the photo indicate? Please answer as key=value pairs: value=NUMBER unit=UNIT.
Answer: value=40 unit=mph
